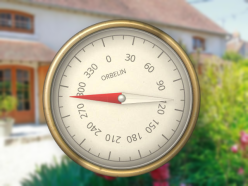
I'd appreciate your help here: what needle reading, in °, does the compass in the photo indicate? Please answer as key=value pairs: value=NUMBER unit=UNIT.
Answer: value=290 unit=°
